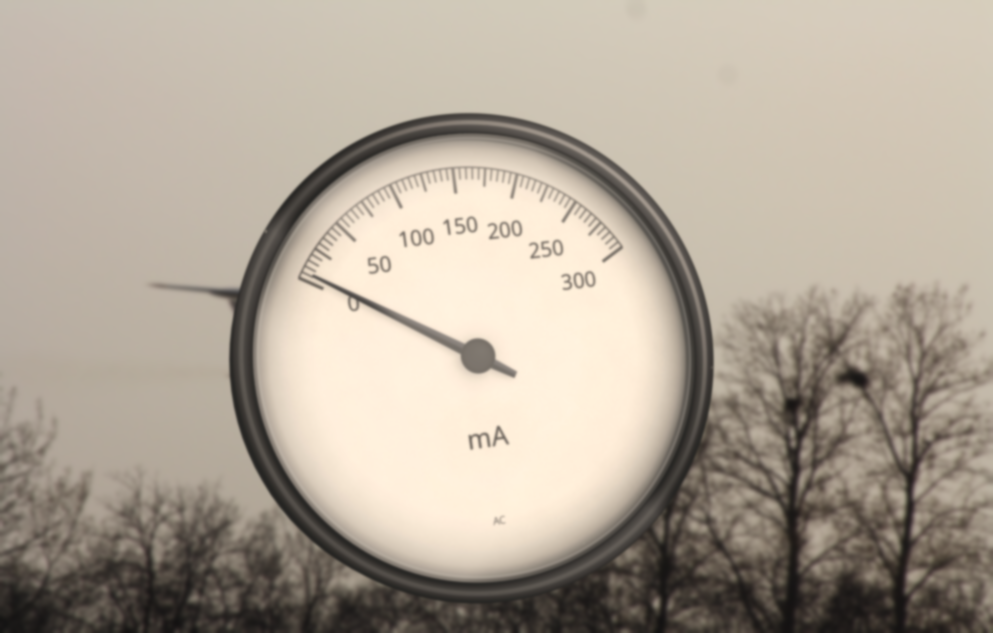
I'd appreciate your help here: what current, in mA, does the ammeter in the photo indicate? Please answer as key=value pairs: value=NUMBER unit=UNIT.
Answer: value=5 unit=mA
